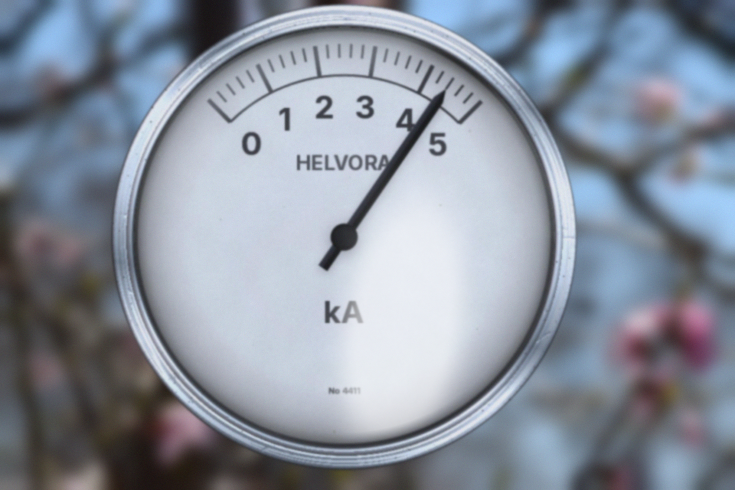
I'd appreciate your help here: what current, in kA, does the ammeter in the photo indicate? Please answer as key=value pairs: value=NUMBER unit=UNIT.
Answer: value=4.4 unit=kA
